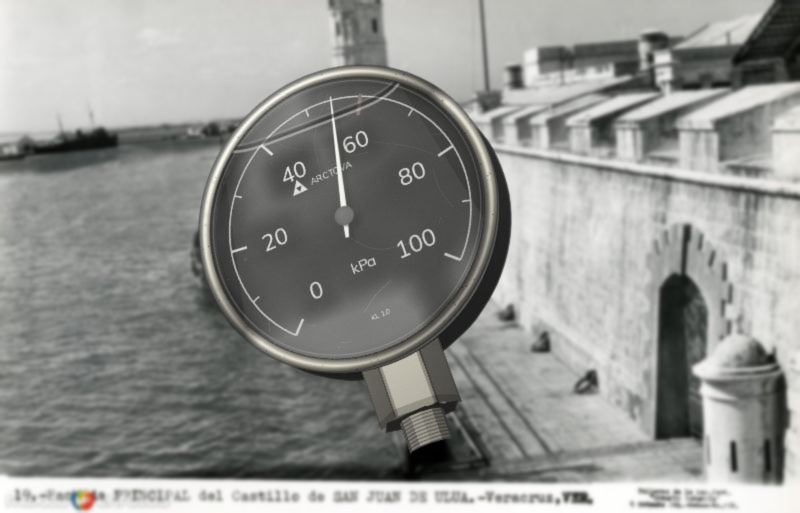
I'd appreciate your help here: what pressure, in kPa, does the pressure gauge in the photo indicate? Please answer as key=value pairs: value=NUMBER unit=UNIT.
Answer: value=55 unit=kPa
